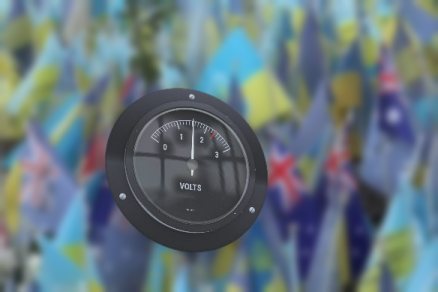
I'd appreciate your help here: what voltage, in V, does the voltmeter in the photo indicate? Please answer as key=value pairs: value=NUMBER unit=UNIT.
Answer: value=1.5 unit=V
